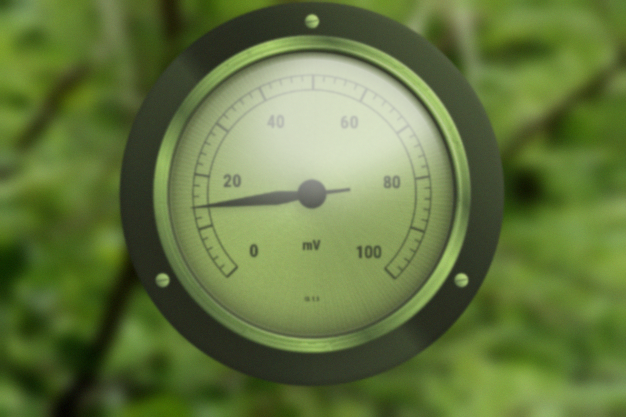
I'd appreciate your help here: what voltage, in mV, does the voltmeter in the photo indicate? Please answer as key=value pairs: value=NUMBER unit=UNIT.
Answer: value=14 unit=mV
